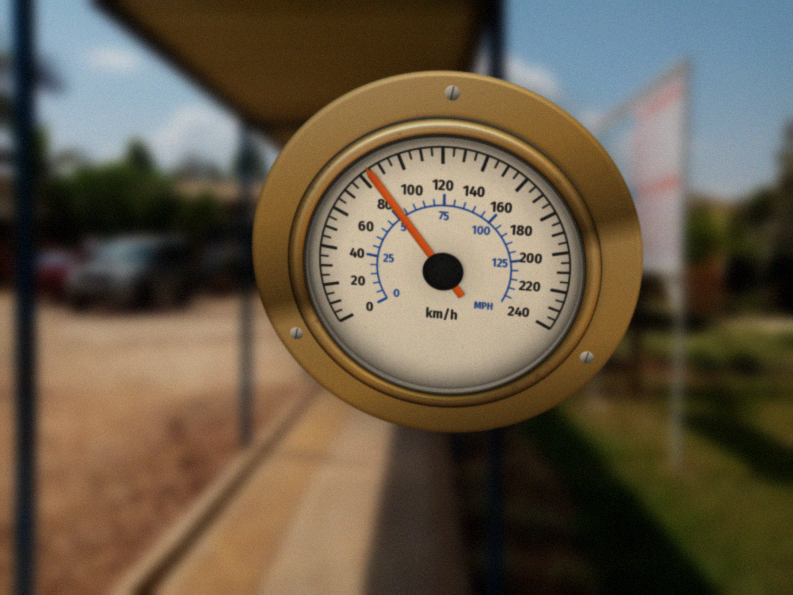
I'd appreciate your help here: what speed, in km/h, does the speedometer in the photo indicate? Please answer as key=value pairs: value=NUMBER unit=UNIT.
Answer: value=85 unit=km/h
